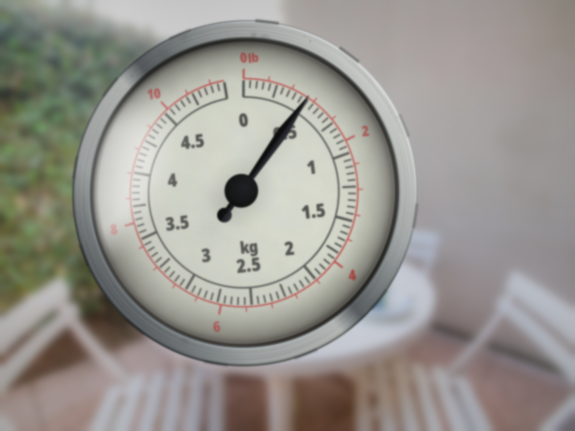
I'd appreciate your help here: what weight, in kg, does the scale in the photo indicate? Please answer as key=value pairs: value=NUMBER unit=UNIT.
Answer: value=0.5 unit=kg
